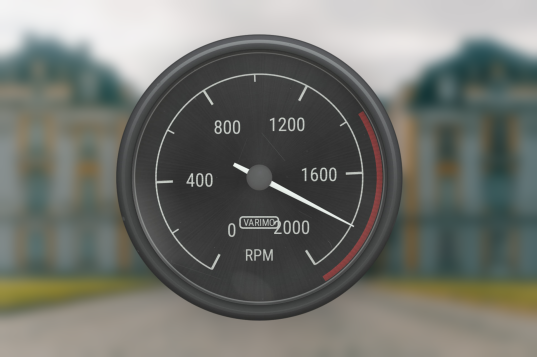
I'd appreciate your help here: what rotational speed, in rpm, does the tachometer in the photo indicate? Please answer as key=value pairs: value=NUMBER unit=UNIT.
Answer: value=1800 unit=rpm
